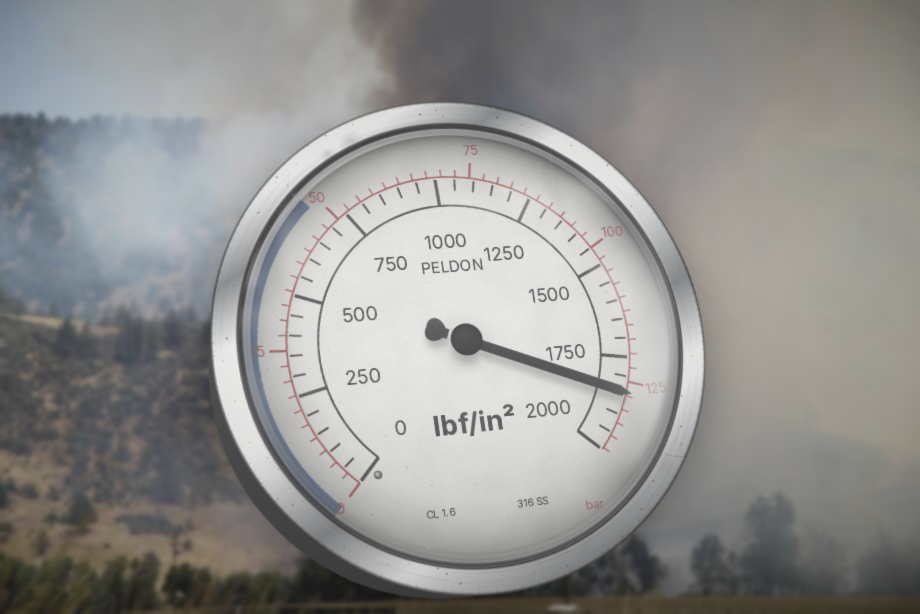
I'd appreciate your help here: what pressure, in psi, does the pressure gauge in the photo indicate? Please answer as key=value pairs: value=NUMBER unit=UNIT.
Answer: value=1850 unit=psi
